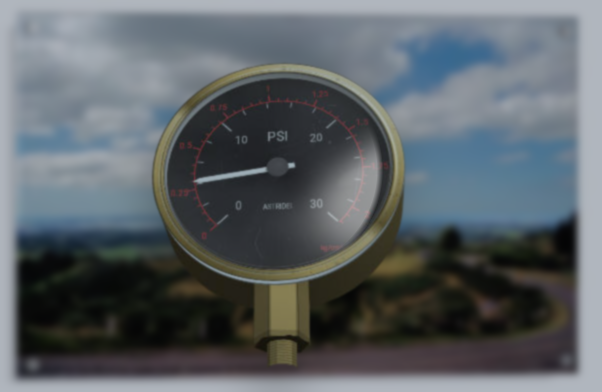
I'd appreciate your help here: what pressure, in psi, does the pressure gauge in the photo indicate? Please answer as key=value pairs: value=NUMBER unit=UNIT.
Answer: value=4 unit=psi
